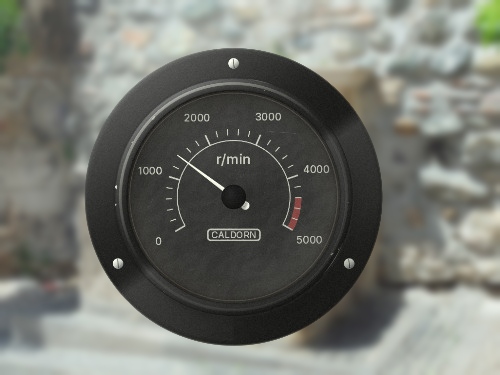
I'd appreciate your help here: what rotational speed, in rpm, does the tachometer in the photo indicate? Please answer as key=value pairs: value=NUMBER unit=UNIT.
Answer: value=1400 unit=rpm
